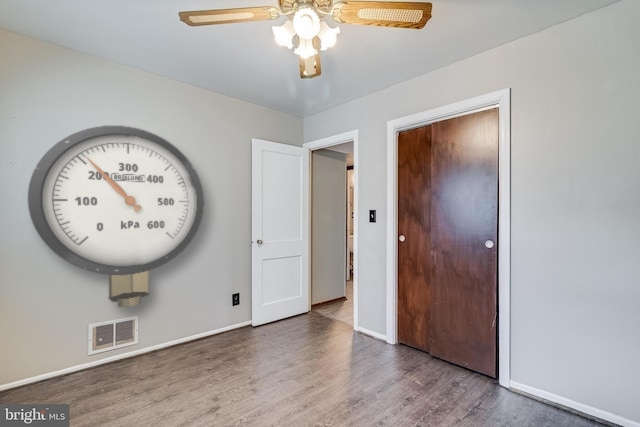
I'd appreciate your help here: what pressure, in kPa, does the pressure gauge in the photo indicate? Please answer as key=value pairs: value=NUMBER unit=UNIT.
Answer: value=210 unit=kPa
